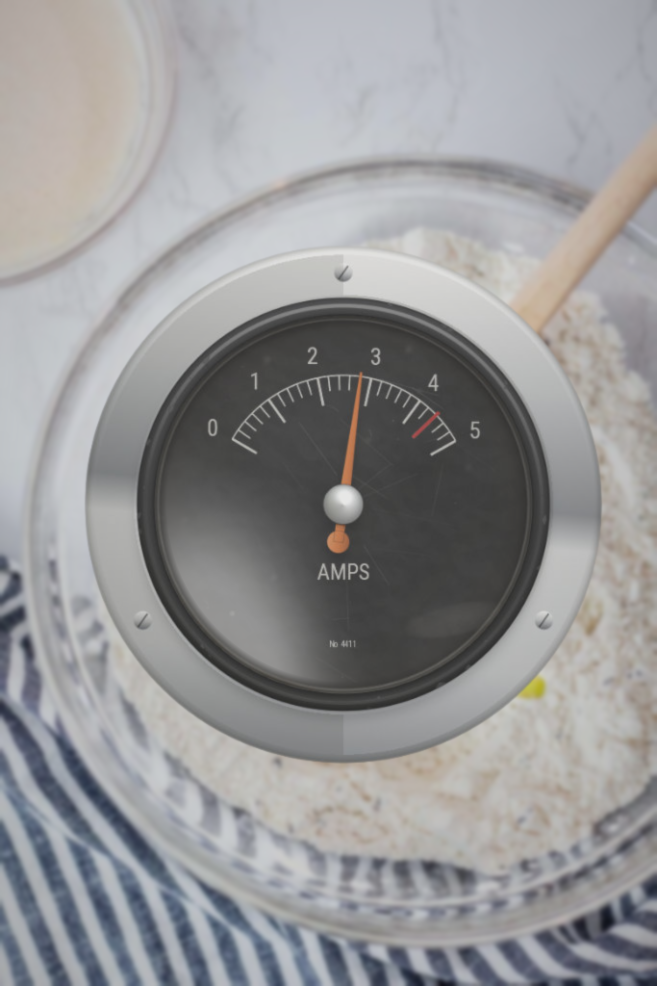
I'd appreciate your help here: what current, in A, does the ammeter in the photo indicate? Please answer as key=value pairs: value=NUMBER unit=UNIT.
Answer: value=2.8 unit=A
